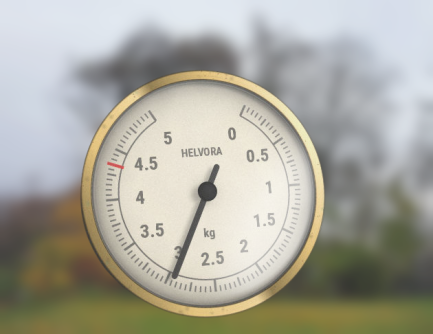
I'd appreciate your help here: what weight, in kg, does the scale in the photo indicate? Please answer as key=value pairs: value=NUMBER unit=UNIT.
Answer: value=2.95 unit=kg
